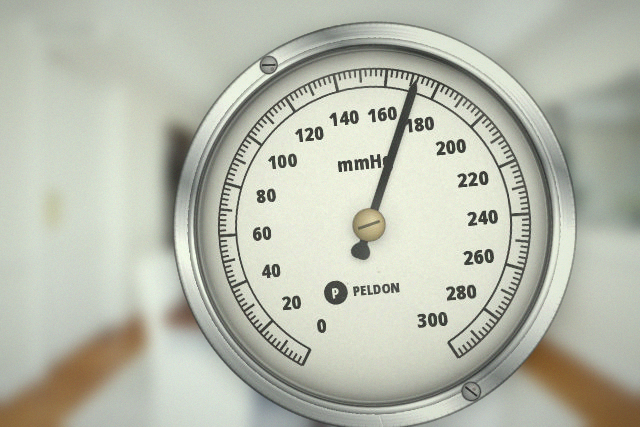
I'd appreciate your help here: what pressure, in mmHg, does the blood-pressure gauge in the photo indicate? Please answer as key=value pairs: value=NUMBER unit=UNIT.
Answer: value=172 unit=mmHg
